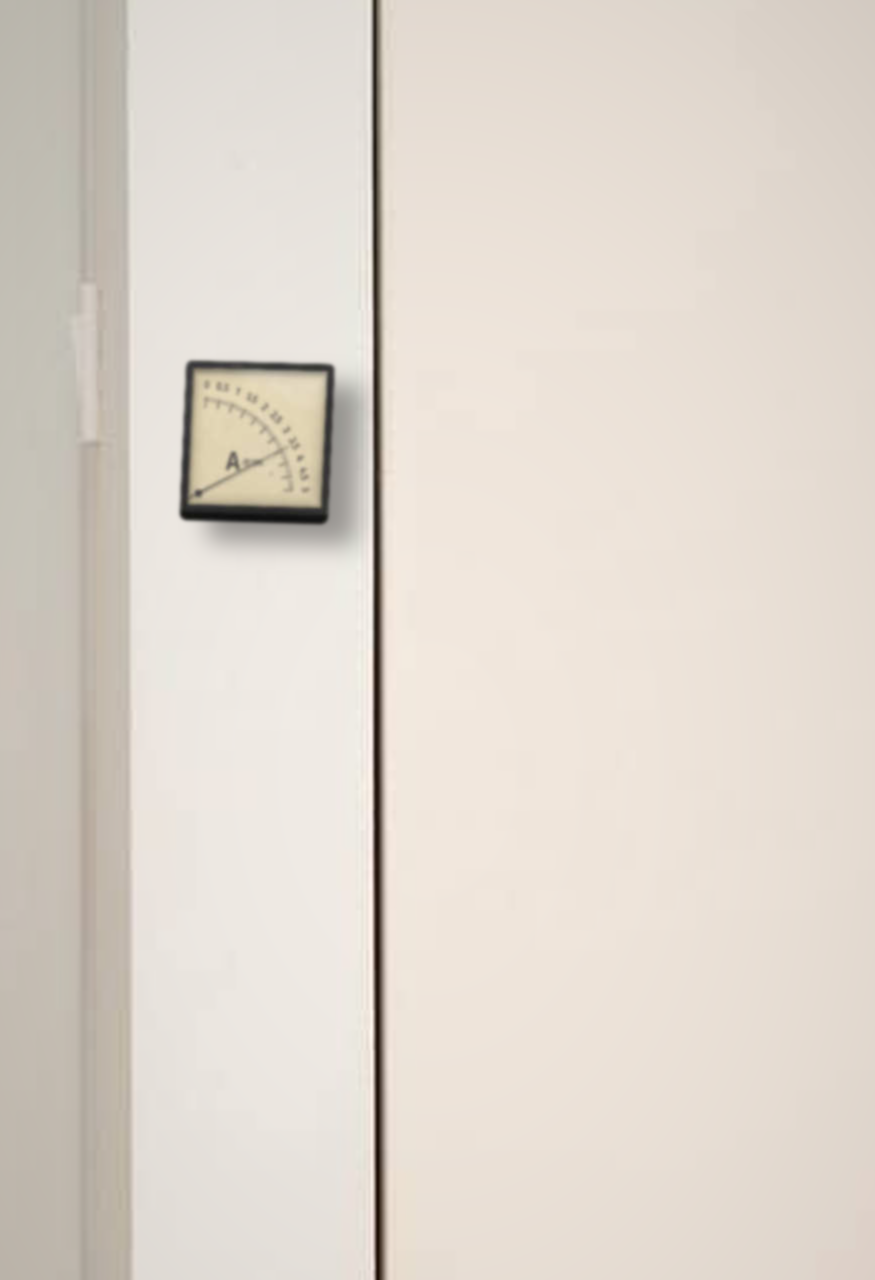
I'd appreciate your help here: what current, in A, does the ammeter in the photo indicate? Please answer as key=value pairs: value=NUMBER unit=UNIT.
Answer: value=3.5 unit=A
